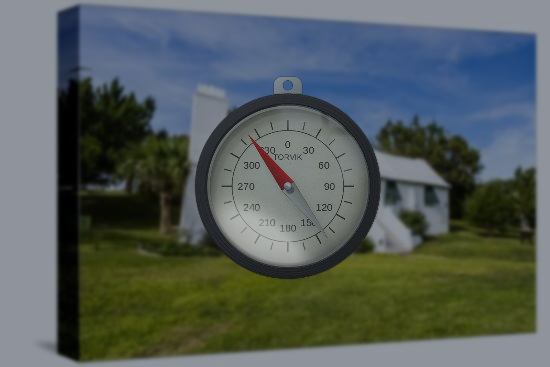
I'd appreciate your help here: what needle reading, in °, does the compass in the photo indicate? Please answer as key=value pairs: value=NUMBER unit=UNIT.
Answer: value=322.5 unit=°
